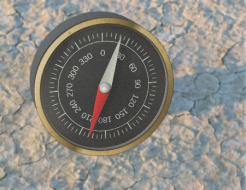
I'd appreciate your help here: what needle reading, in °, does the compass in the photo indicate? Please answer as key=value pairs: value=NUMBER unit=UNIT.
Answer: value=200 unit=°
